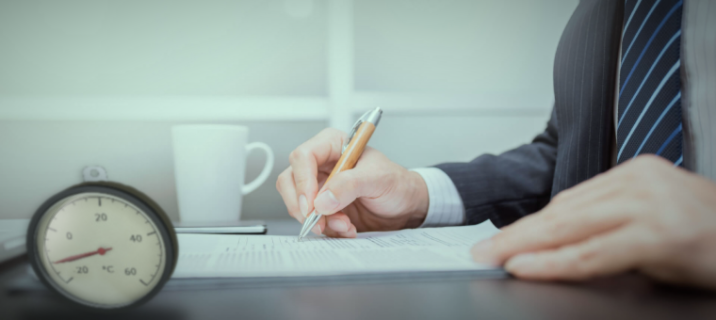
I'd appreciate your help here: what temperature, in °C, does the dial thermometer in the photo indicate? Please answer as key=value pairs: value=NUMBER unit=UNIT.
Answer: value=-12 unit=°C
